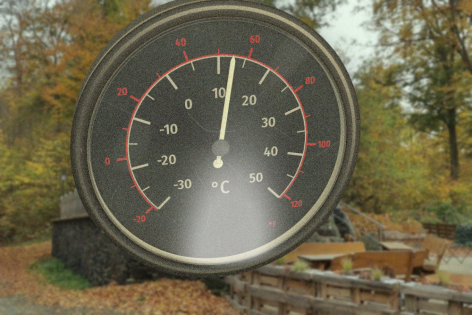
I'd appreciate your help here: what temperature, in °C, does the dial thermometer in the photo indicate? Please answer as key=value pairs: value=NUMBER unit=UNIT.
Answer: value=12.5 unit=°C
